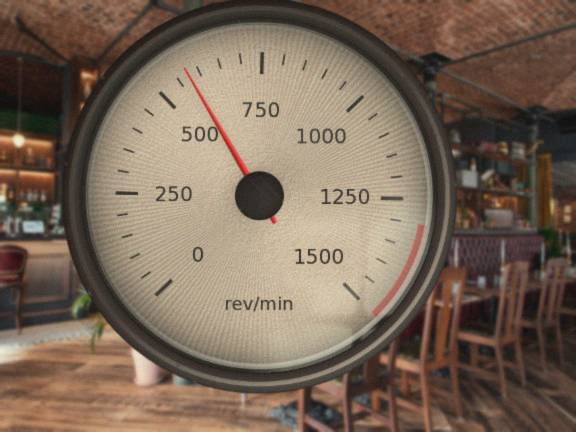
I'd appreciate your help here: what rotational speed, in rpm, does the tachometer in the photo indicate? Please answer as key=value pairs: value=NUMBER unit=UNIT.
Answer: value=575 unit=rpm
